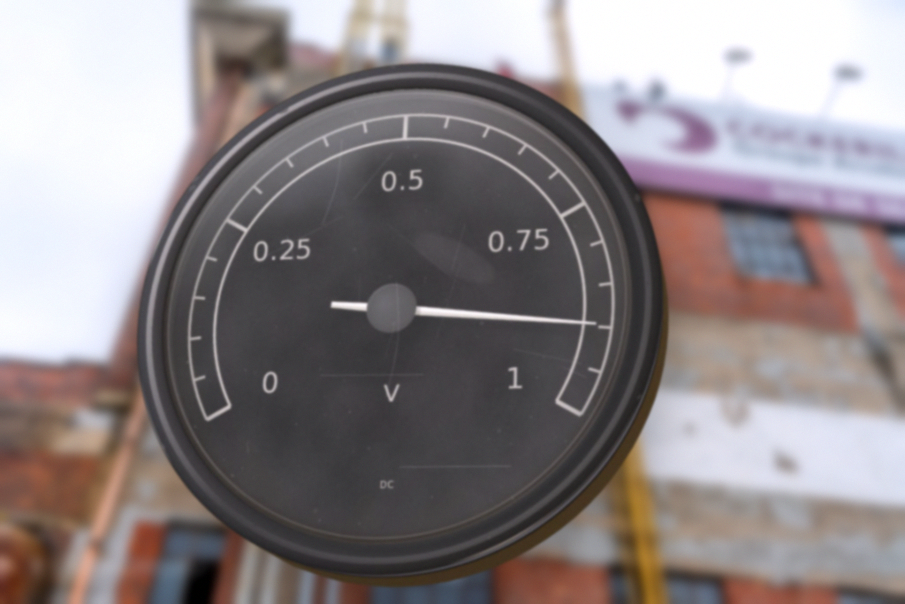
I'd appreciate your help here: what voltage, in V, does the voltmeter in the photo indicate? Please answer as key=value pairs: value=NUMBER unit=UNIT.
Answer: value=0.9 unit=V
